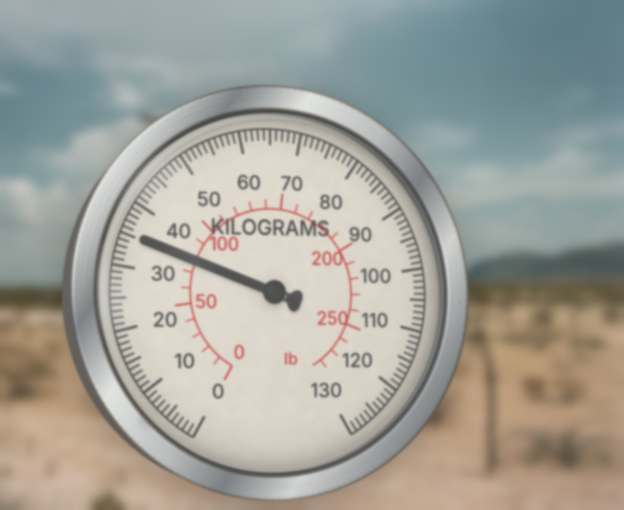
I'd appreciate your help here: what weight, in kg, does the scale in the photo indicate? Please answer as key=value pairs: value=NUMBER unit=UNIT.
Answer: value=35 unit=kg
